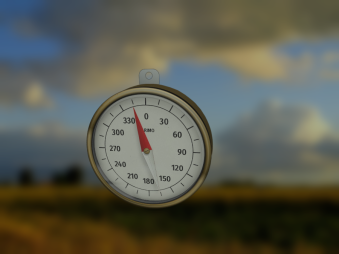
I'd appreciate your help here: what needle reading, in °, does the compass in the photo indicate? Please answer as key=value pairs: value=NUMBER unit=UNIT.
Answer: value=345 unit=°
